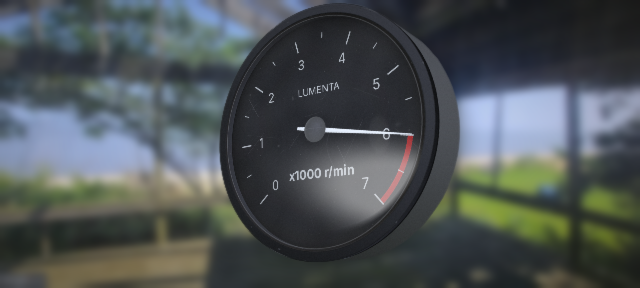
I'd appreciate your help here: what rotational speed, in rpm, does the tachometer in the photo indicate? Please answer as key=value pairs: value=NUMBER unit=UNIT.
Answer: value=6000 unit=rpm
